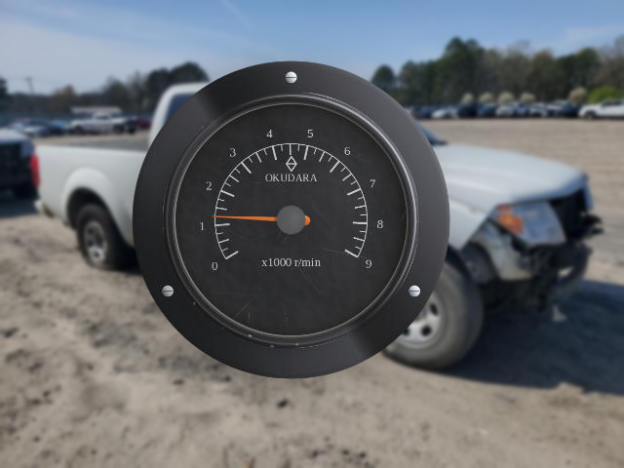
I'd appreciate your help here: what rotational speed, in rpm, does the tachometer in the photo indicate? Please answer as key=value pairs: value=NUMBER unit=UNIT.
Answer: value=1250 unit=rpm
